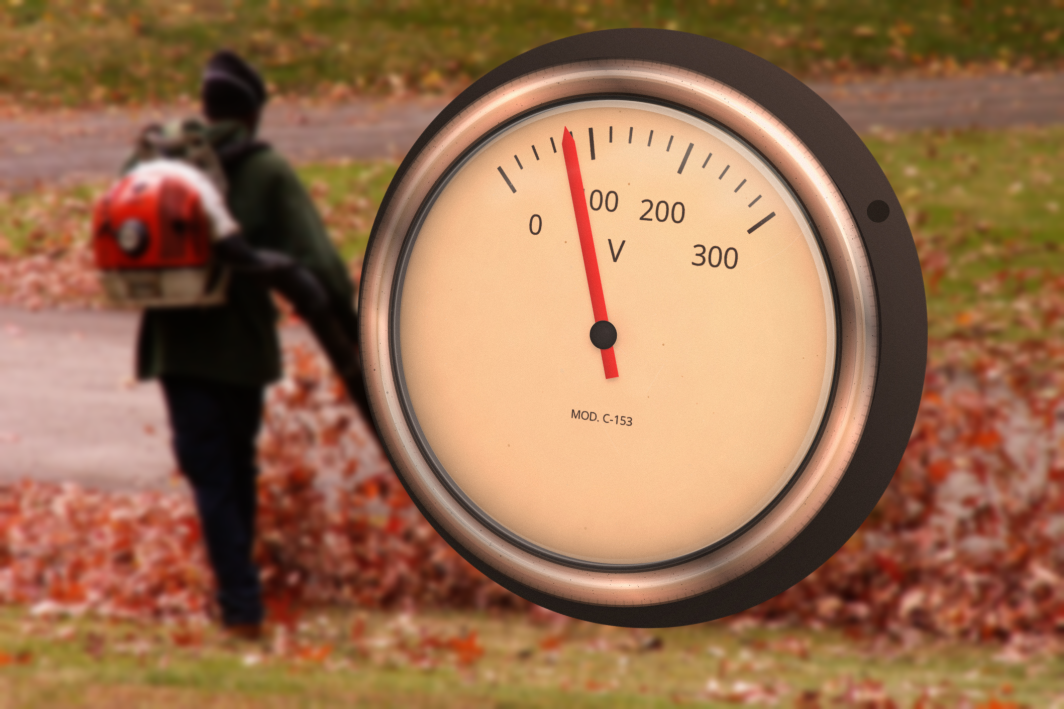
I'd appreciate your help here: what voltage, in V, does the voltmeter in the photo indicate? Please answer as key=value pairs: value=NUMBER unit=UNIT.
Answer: value=80 unit=V
